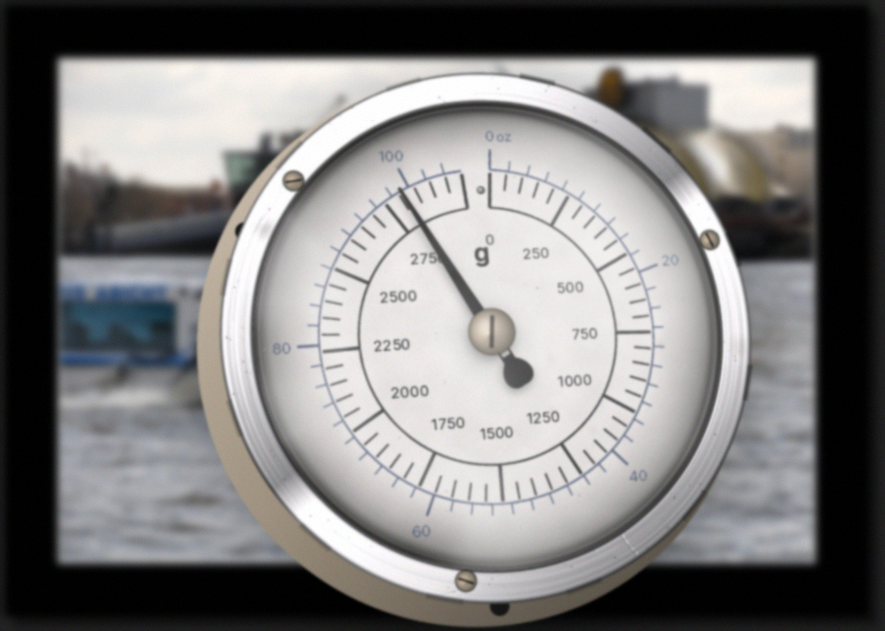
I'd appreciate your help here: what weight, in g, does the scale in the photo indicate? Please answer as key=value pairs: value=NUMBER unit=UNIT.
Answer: value=2800 unit=g
